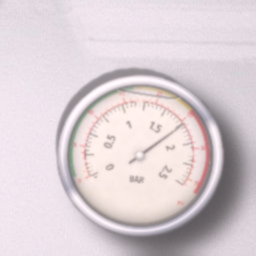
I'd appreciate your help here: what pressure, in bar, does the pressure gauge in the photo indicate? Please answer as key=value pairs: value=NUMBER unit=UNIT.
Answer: value=1.75 unit=bar
